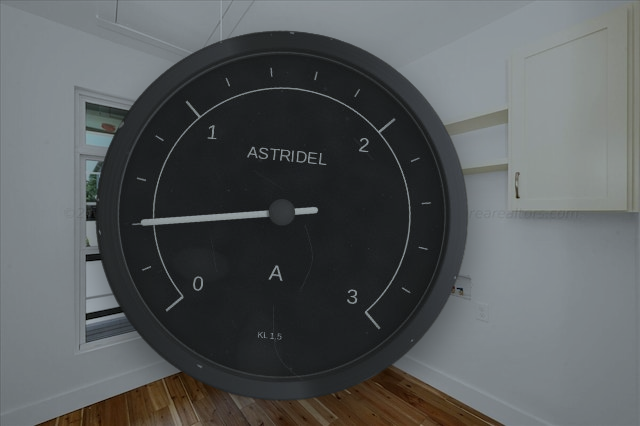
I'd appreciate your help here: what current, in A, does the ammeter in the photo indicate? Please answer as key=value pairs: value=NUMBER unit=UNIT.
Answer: value=0.4 unit=A
